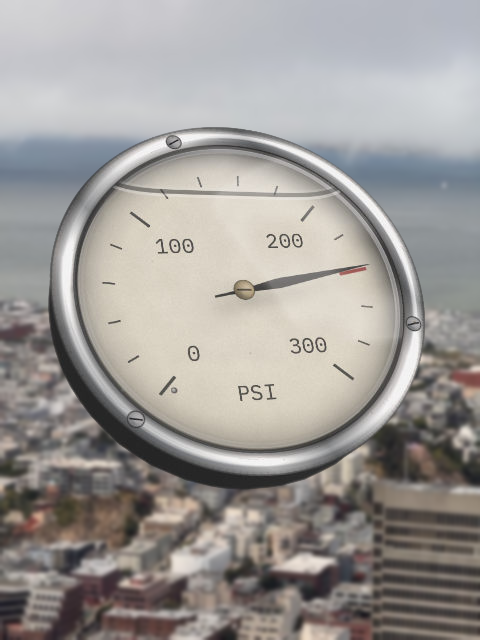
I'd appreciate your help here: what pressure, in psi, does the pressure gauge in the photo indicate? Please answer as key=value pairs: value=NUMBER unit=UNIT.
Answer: value=240 unit=psi
